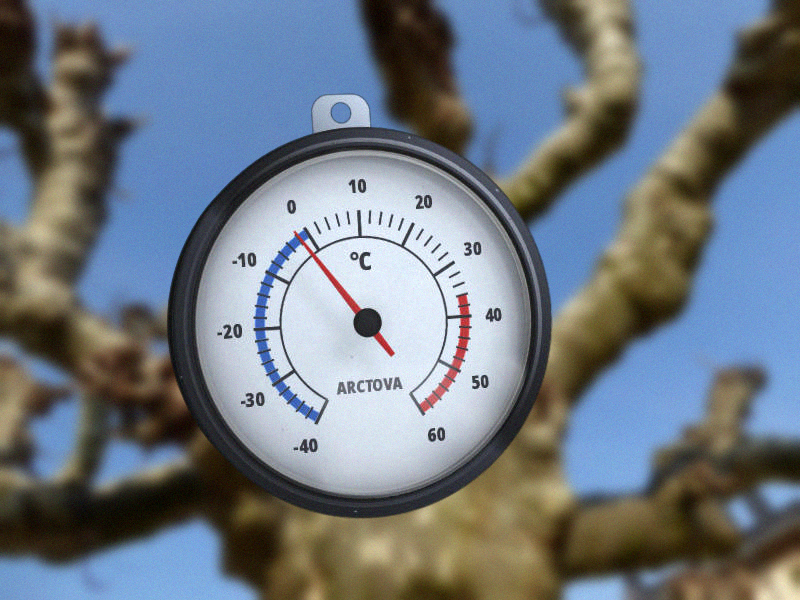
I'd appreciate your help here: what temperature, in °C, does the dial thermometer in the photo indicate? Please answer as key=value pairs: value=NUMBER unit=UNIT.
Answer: value=-2 unit=°C
